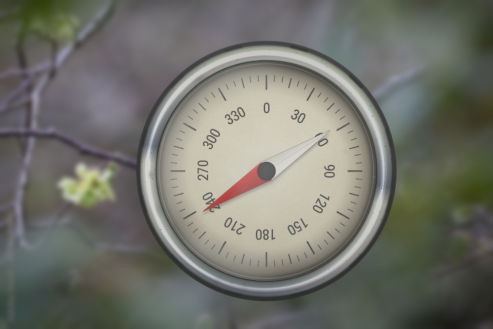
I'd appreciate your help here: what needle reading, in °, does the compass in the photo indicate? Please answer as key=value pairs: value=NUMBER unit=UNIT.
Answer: value=237.5 unit=°
